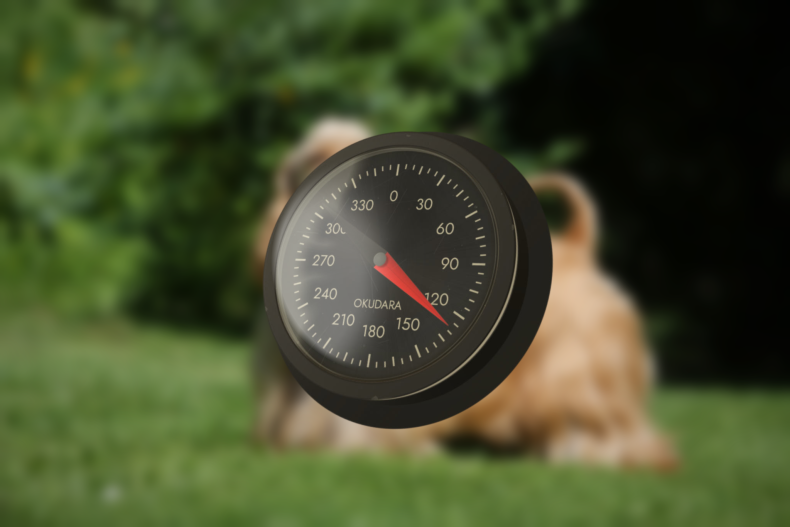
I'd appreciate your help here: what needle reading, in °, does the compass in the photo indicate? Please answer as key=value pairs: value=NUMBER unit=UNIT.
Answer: value=127.5 unit=°
